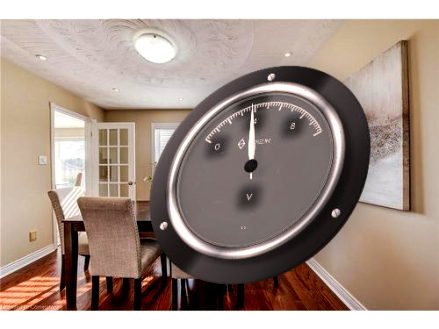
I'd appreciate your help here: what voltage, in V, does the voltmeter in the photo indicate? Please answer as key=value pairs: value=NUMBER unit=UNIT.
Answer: value=4 unit=V
